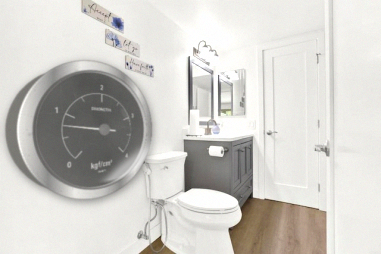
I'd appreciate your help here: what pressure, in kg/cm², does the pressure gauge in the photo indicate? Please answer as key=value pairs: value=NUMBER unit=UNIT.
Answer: value=0.75 unit=kg/cm²
